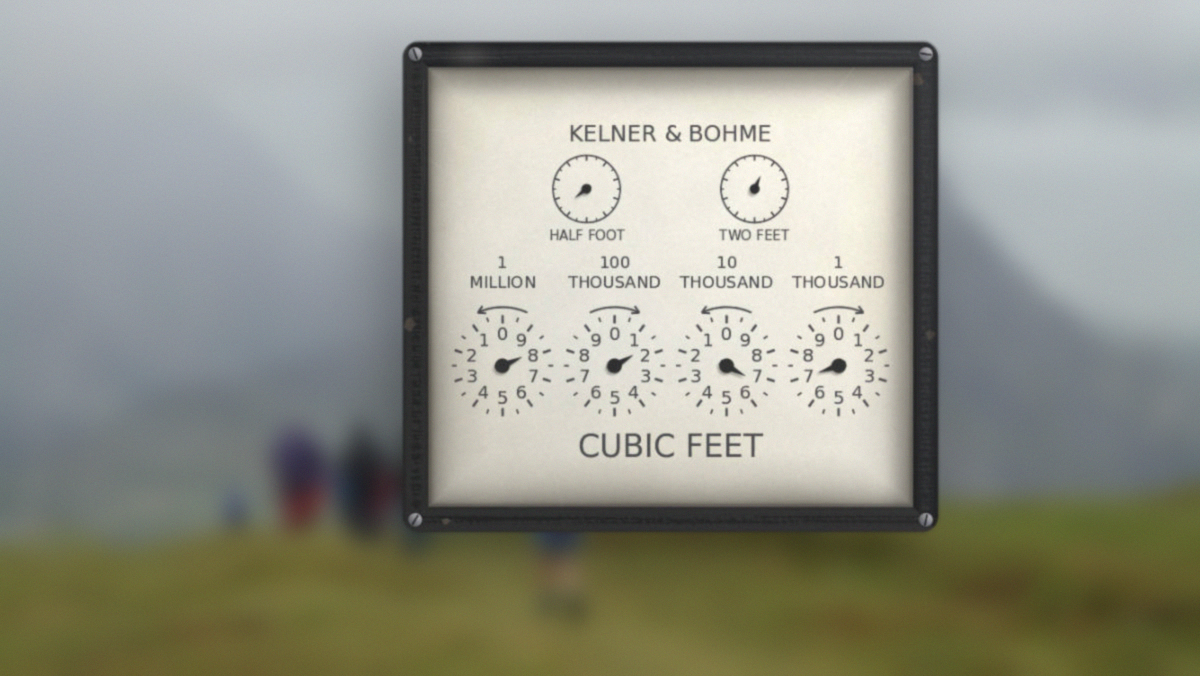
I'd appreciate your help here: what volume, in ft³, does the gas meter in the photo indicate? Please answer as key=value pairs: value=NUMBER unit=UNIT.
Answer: value=816700 unit=ft³
